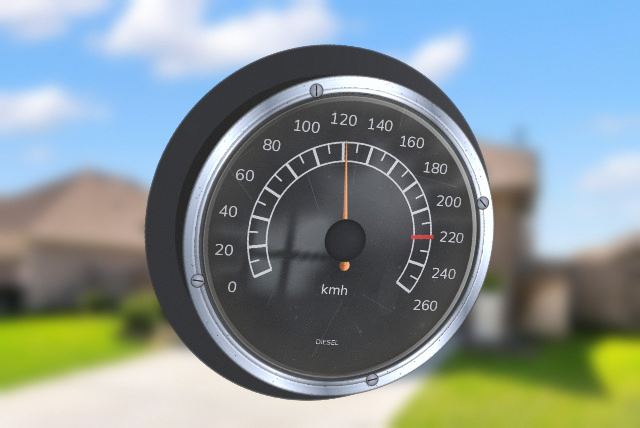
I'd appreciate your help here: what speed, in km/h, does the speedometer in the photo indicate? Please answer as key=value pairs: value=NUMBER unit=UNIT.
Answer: value=120 unit=km/h
